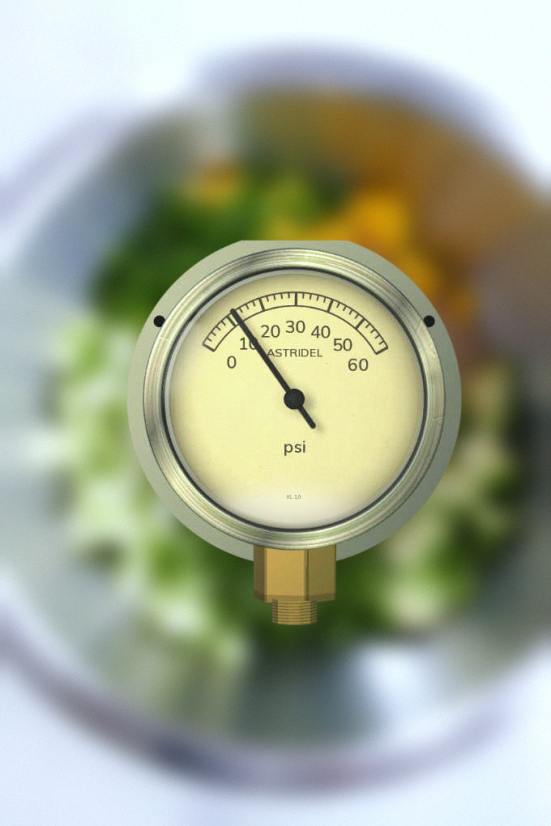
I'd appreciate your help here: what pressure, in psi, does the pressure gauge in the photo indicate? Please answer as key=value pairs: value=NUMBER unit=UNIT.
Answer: value=12 unit=psi
